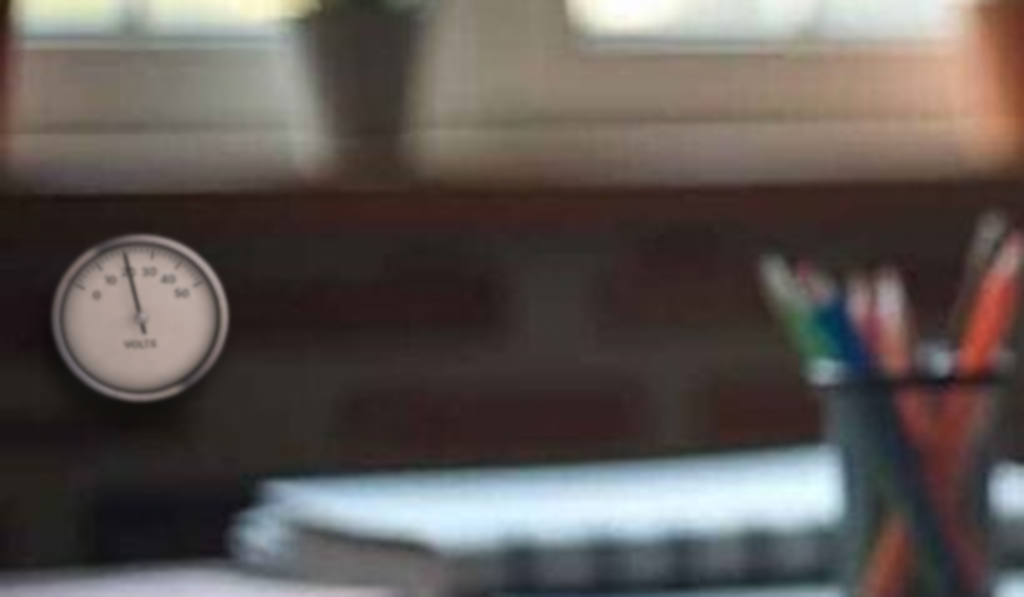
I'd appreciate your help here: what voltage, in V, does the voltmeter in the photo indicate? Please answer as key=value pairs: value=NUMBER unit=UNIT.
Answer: value=20 unit=V
